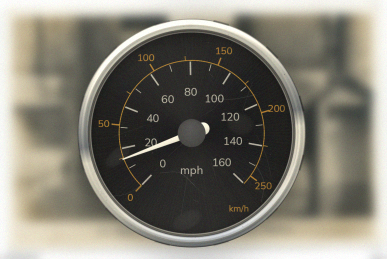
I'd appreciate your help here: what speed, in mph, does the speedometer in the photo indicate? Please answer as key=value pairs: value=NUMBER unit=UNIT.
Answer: value=15 unit=mph
